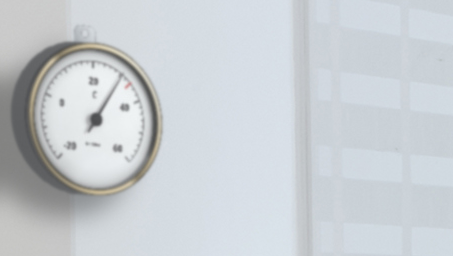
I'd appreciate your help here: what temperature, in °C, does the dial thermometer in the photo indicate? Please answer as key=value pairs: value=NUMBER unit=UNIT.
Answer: value=30 unit=°C
